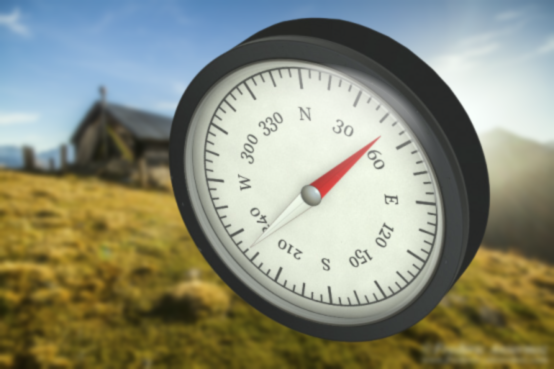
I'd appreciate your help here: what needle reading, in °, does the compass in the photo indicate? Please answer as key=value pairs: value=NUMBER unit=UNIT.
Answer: value=50 unit=°
